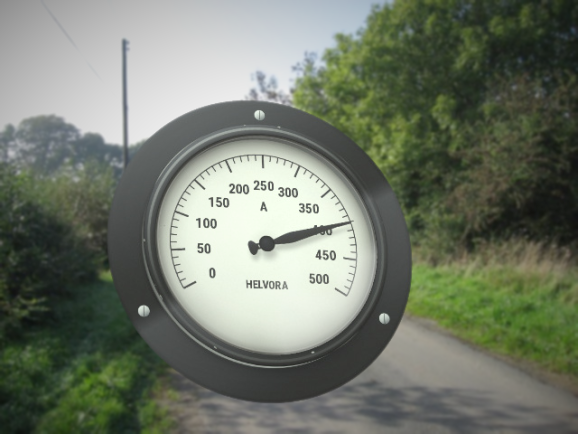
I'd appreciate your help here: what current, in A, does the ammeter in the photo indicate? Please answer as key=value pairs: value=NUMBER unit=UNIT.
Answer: value=400 unit=A
